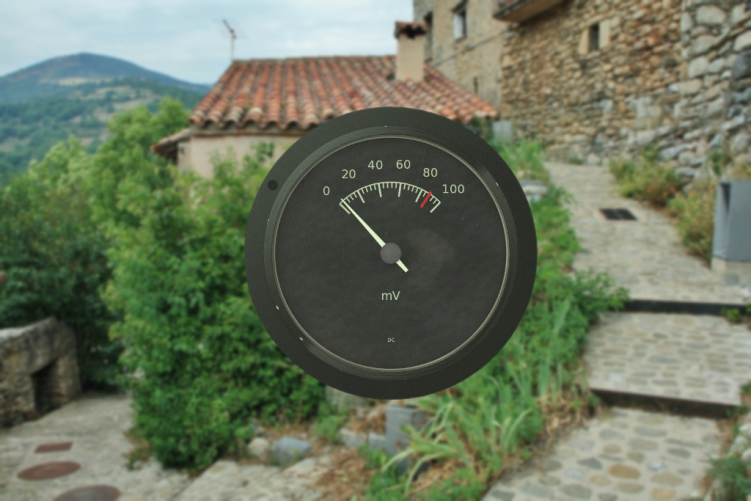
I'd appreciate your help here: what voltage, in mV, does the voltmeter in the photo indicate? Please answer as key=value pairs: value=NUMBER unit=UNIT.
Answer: value=4 unit=mV
